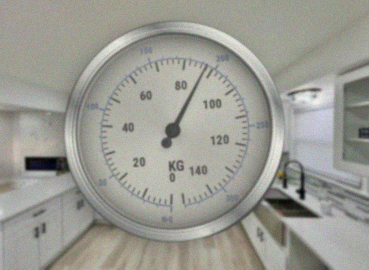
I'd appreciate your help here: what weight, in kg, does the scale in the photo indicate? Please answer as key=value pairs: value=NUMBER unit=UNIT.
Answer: value=88 unit=kg
